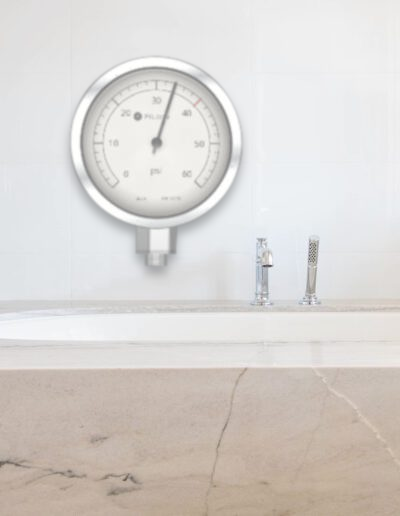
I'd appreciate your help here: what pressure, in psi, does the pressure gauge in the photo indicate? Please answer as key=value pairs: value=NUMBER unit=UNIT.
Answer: value=34 unit=psi
